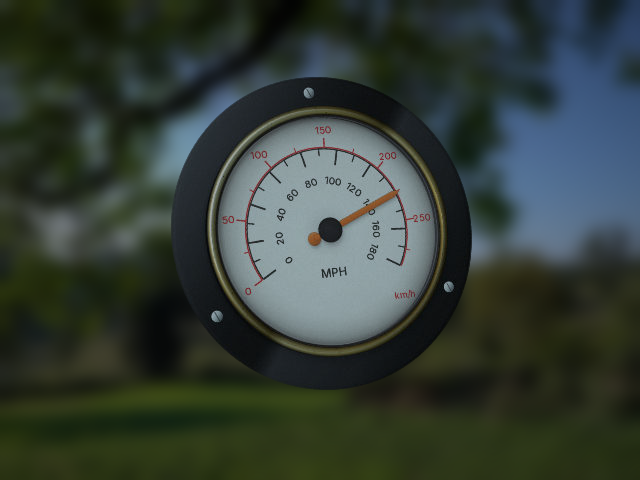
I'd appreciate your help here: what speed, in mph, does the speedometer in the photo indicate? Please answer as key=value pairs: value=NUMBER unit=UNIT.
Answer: value=140 unit=mph
